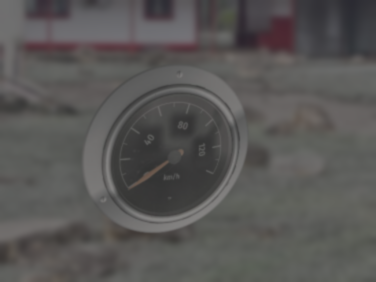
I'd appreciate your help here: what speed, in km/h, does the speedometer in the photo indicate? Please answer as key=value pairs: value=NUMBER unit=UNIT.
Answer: value=0 unit=km/h
